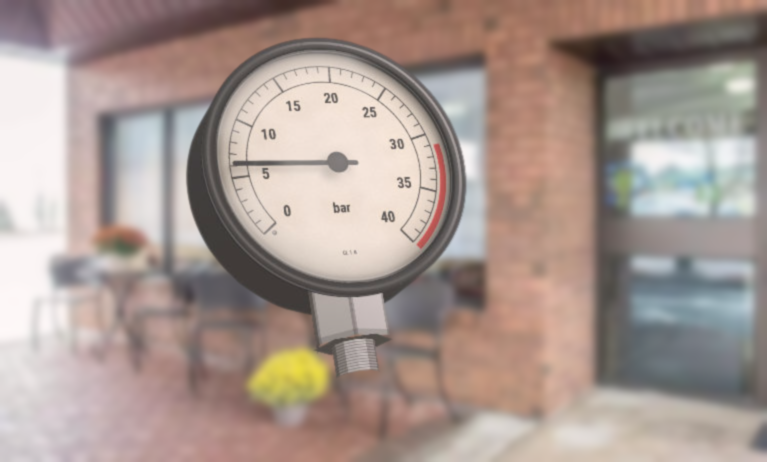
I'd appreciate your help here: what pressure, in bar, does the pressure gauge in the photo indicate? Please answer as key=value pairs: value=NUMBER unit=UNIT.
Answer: value=6 unit=bar
